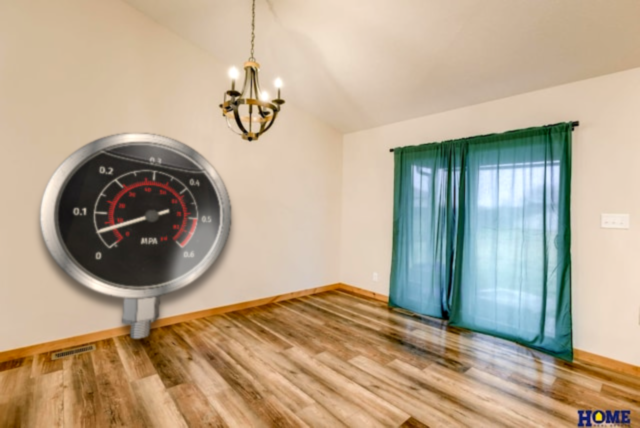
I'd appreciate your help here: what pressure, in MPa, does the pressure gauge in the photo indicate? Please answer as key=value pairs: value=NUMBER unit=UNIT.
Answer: value=0.05 unit=MPa
